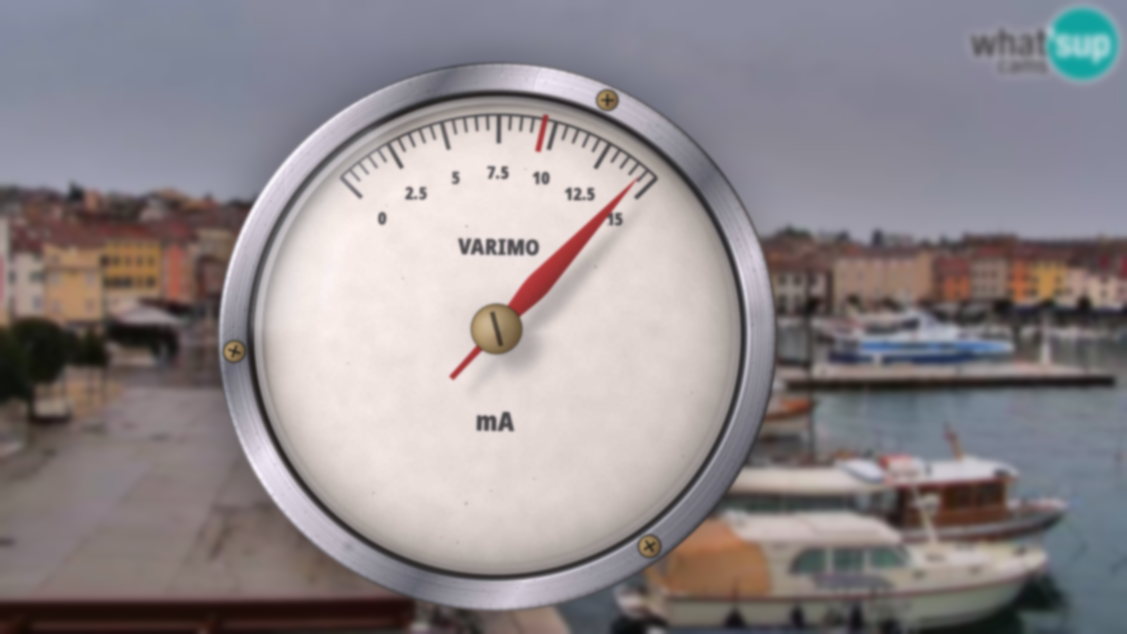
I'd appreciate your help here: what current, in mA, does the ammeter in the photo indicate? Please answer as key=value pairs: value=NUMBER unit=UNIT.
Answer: value=14.5 unit=mA
